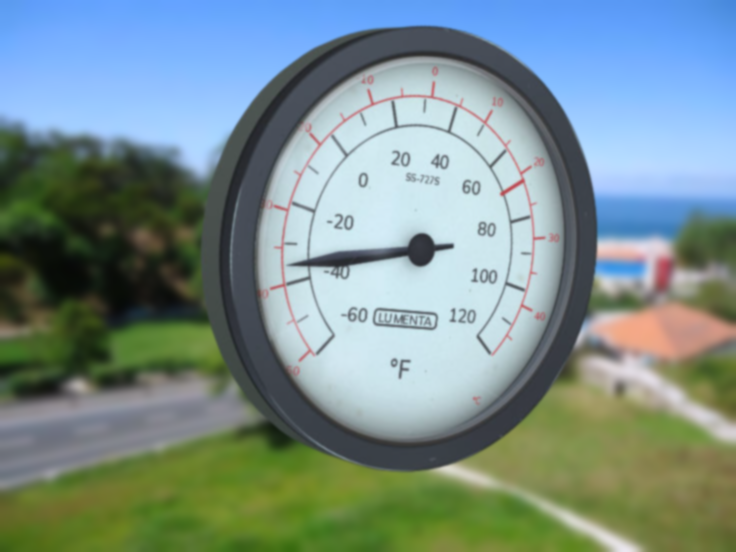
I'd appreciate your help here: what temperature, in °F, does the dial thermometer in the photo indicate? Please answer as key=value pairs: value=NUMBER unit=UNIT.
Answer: value=-35 unit=°F
